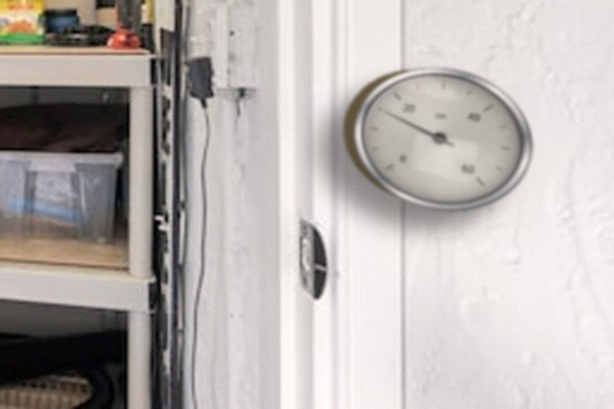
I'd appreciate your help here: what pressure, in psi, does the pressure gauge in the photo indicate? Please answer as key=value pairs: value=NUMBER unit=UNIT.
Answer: value=15 unit=psi
